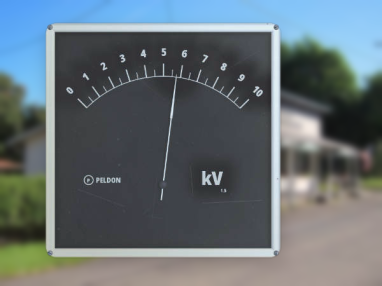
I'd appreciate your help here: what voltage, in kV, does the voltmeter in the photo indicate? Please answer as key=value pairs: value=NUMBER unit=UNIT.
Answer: value=5.75 unit=kV
